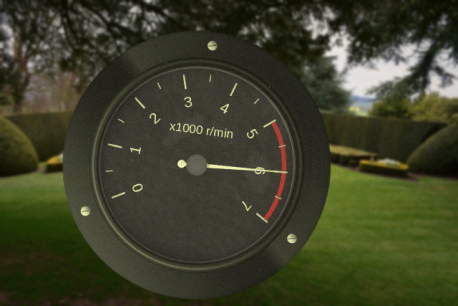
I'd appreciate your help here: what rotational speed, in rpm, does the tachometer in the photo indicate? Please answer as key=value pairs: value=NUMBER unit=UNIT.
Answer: value=6000 unit=rpm
